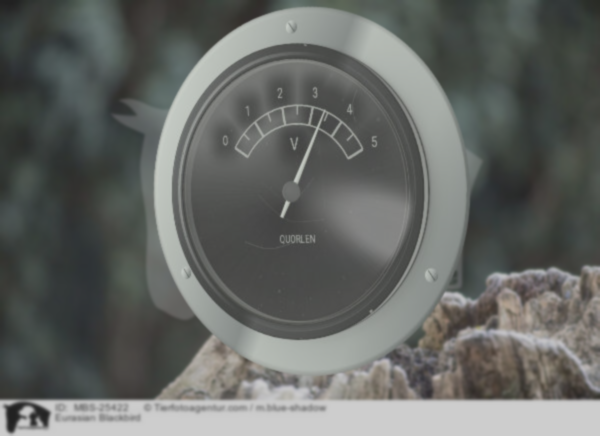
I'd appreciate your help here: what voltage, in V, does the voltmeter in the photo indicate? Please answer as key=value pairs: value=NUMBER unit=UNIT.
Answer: value=3.5 unit=V
